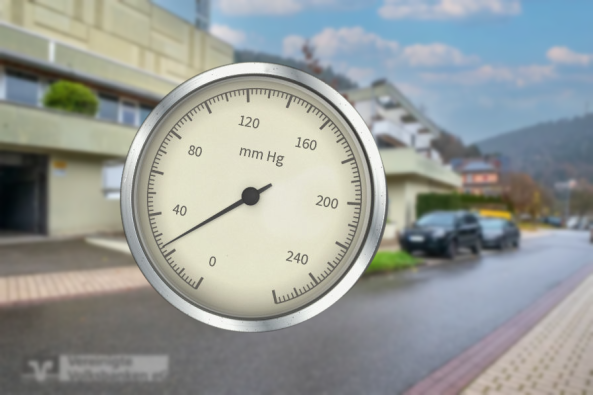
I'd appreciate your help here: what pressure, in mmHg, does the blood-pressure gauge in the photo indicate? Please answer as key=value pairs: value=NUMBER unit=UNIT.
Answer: value=24 unit=mmHg
